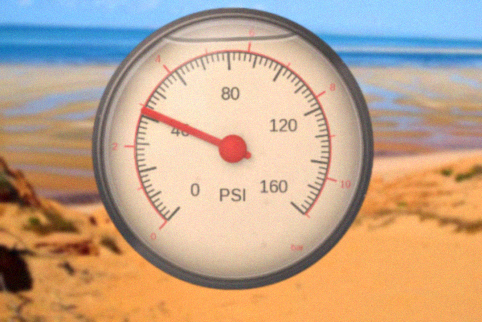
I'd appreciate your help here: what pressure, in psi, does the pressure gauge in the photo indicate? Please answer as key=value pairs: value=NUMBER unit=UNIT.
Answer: value=42 unit=psi
